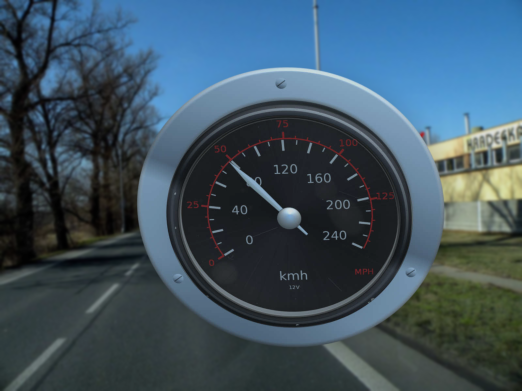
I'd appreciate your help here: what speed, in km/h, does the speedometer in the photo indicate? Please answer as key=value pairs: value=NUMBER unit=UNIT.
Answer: value=80 unit=km/h
